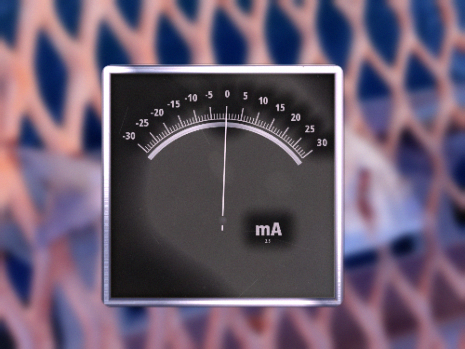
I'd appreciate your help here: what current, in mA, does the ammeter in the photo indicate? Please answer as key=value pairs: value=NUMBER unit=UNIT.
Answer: value=0 unit=mA
